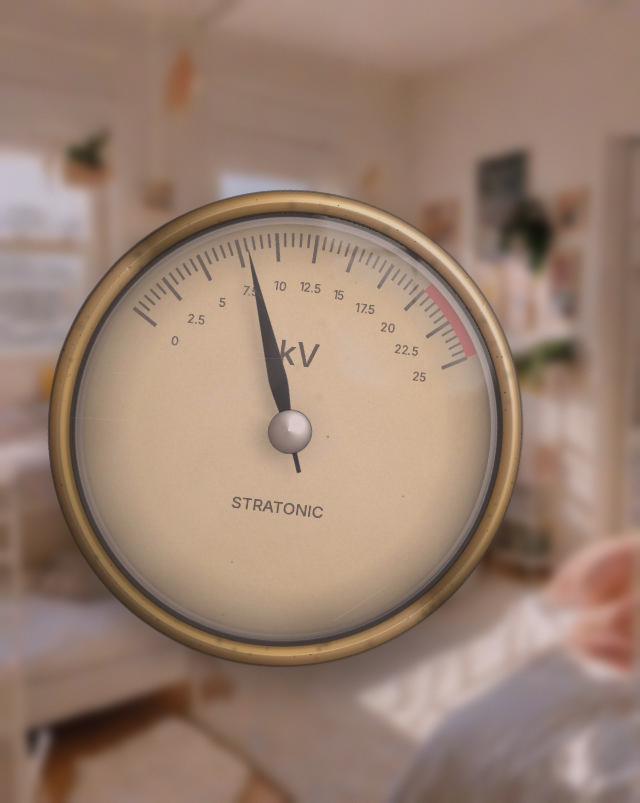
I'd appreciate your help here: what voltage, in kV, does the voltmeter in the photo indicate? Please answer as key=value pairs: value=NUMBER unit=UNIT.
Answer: value=8 unit=kV
